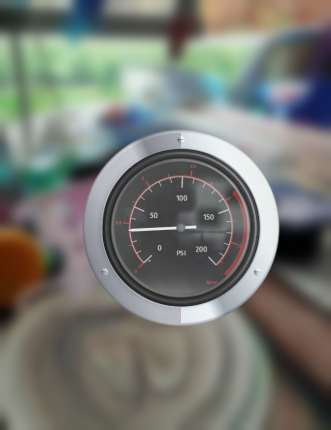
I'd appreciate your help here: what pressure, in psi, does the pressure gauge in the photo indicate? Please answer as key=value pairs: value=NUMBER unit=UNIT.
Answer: value=30 unit=psi
